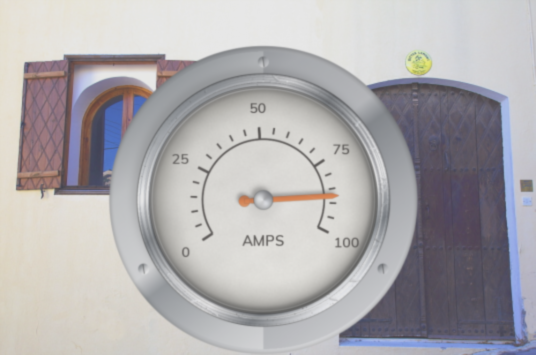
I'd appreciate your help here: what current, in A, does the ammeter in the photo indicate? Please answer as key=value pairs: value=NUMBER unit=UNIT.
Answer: value=87.5 unit=A
